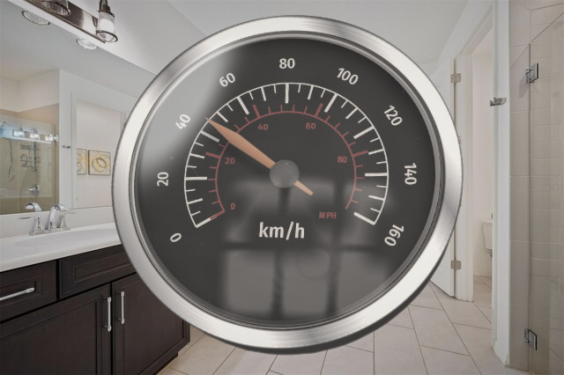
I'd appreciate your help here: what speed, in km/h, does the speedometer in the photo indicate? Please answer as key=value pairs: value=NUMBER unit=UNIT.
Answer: value=45 unit=km/h
